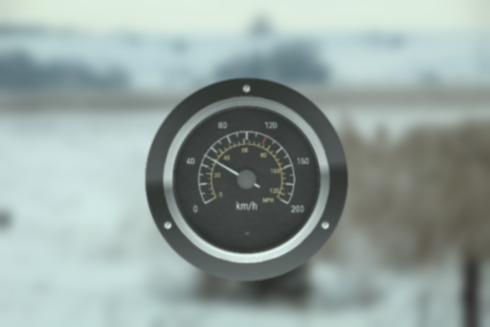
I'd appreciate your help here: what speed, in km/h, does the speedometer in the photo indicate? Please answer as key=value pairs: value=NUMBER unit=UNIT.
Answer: value=50 unit=km/h
